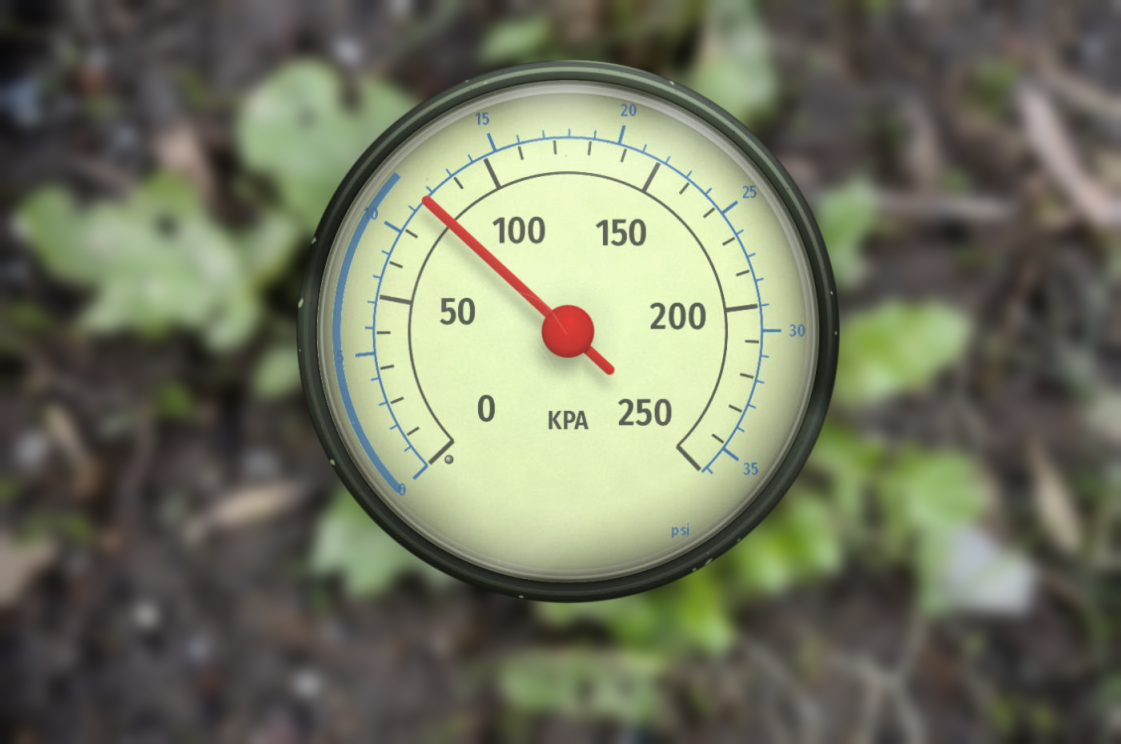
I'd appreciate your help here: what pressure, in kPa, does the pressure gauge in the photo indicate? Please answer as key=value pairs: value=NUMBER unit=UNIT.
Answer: value=80 unit=kPa
